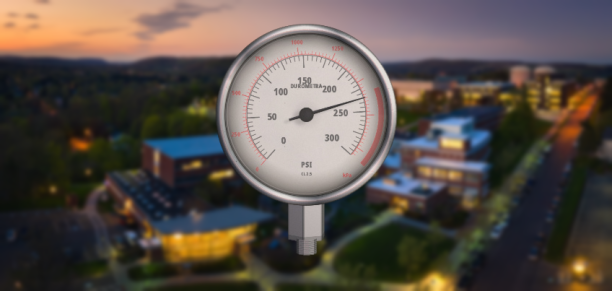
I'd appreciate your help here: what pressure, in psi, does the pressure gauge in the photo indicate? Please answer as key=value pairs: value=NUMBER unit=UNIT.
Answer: value=235 unit=psi
